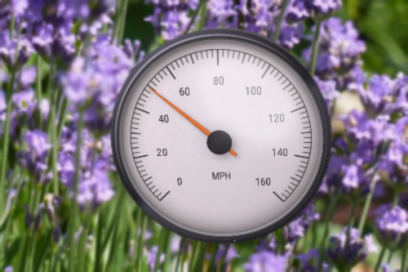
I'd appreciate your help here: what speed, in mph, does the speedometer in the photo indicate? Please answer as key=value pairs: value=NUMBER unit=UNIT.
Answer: value=50 unit=mph
